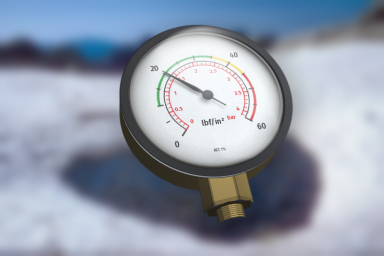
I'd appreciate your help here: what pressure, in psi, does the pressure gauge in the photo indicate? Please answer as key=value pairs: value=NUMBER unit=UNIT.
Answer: value=20 unit=psi
